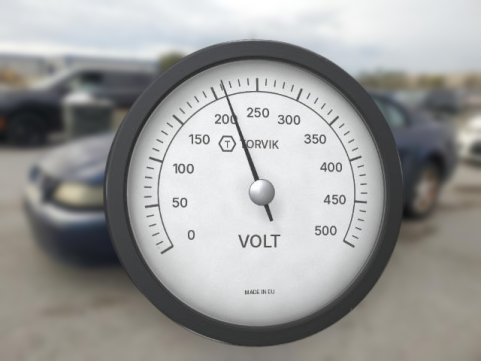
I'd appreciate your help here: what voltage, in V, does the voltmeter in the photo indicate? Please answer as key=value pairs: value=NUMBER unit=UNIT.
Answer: value=210 unit=V
